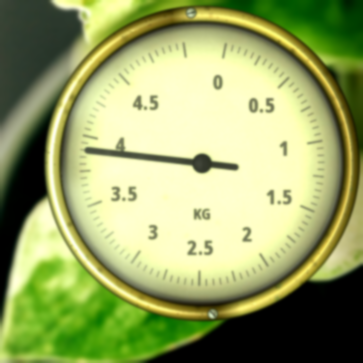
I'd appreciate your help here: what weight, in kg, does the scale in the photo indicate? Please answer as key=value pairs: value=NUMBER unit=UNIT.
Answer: value=3.9 unit=kg
